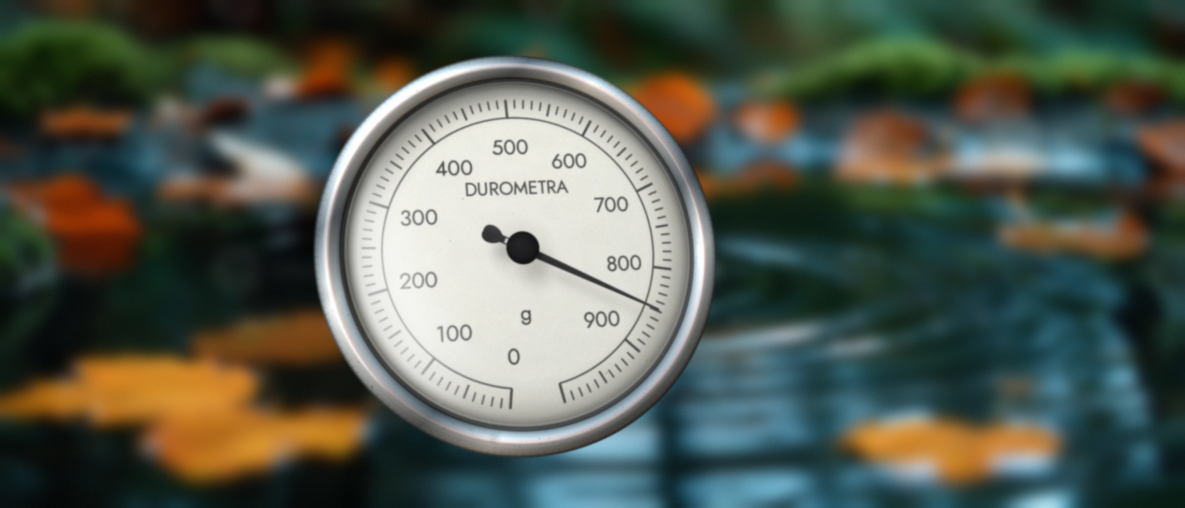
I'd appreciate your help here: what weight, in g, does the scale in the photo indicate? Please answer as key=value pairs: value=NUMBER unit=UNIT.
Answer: value=850 unit=g
